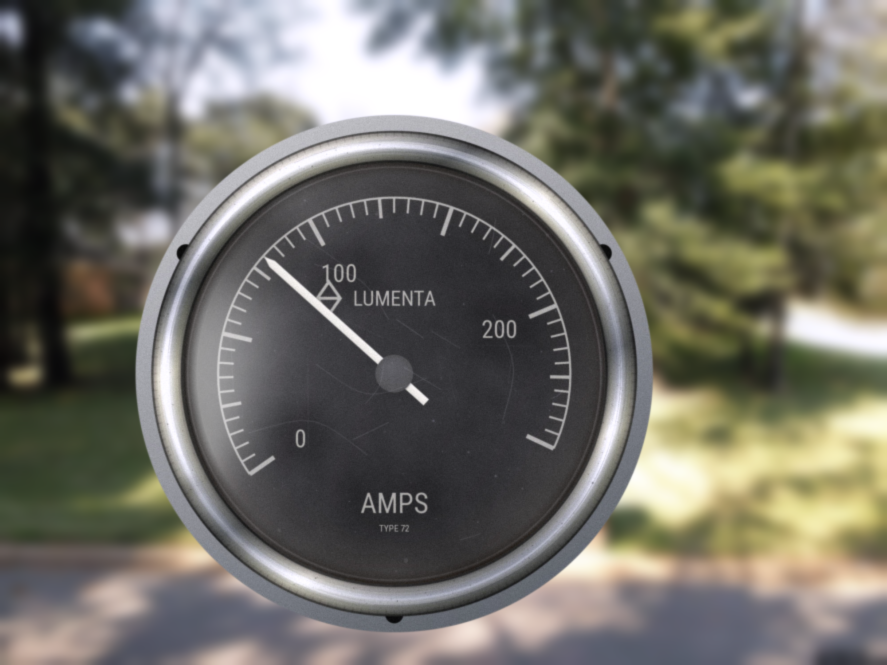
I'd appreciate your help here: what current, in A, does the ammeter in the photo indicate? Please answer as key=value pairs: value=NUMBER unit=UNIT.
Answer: value=80 unit=A
